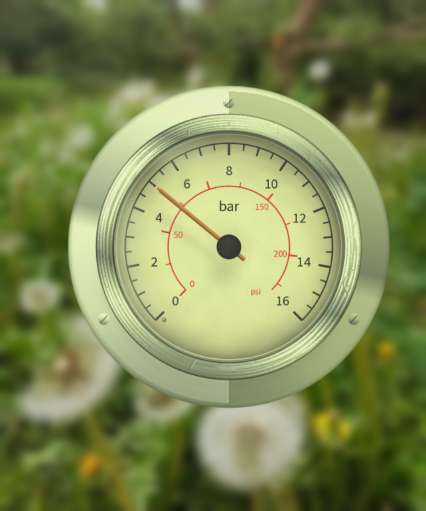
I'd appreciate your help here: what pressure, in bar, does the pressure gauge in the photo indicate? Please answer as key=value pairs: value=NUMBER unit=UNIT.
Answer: value=5 unit=bar
